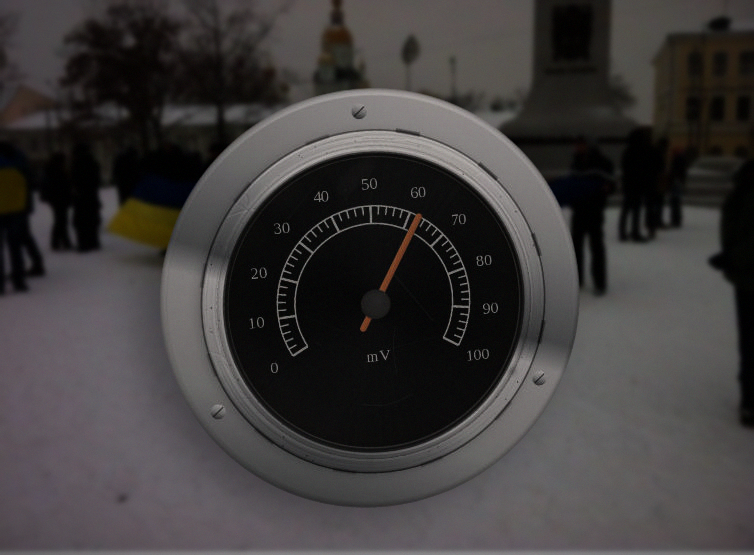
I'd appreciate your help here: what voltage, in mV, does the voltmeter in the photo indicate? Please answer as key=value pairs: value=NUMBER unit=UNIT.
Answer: value=62 unit=mV
